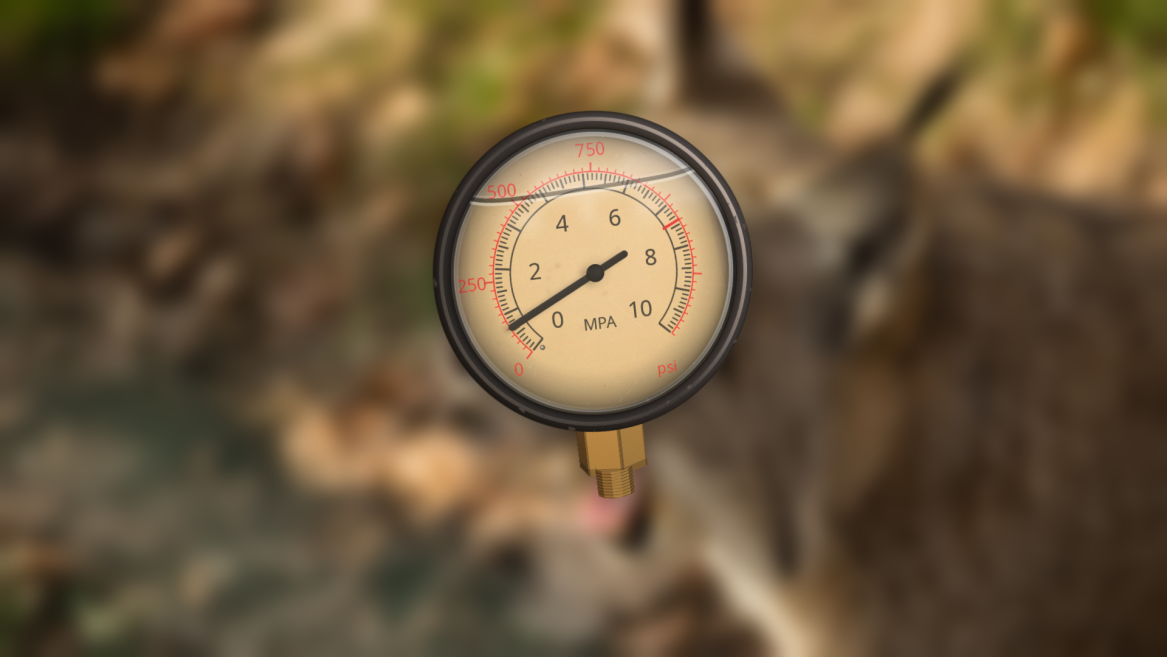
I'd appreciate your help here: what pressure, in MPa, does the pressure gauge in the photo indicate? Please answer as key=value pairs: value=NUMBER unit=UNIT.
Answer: value=0.7 unit=MPa
